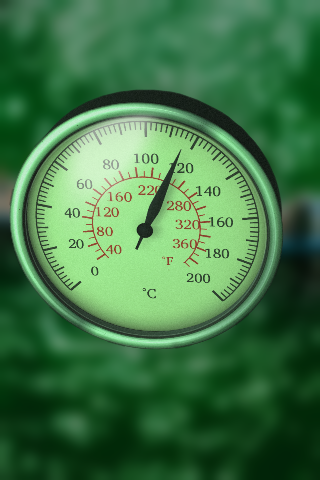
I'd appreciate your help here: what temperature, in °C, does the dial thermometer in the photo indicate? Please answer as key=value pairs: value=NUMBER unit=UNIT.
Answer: value=116 unit=°C
